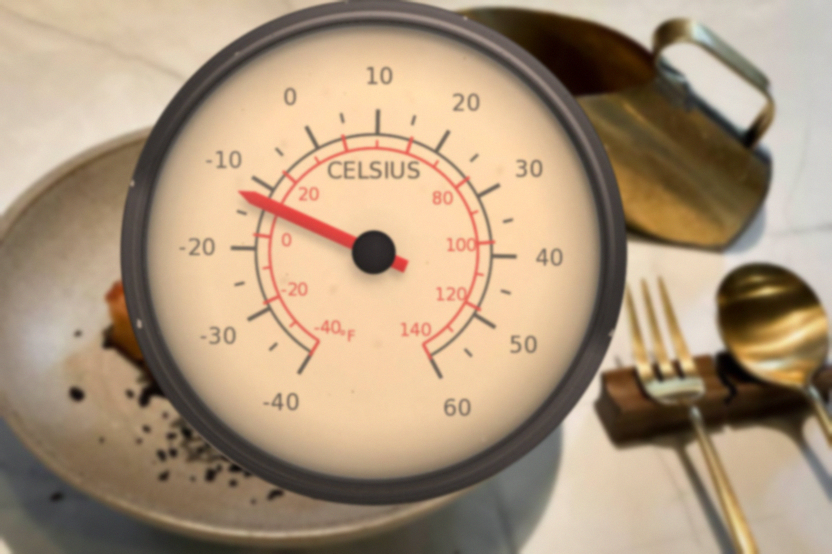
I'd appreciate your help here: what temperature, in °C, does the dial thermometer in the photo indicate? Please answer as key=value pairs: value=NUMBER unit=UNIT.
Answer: value=-12.5 unit=°C
